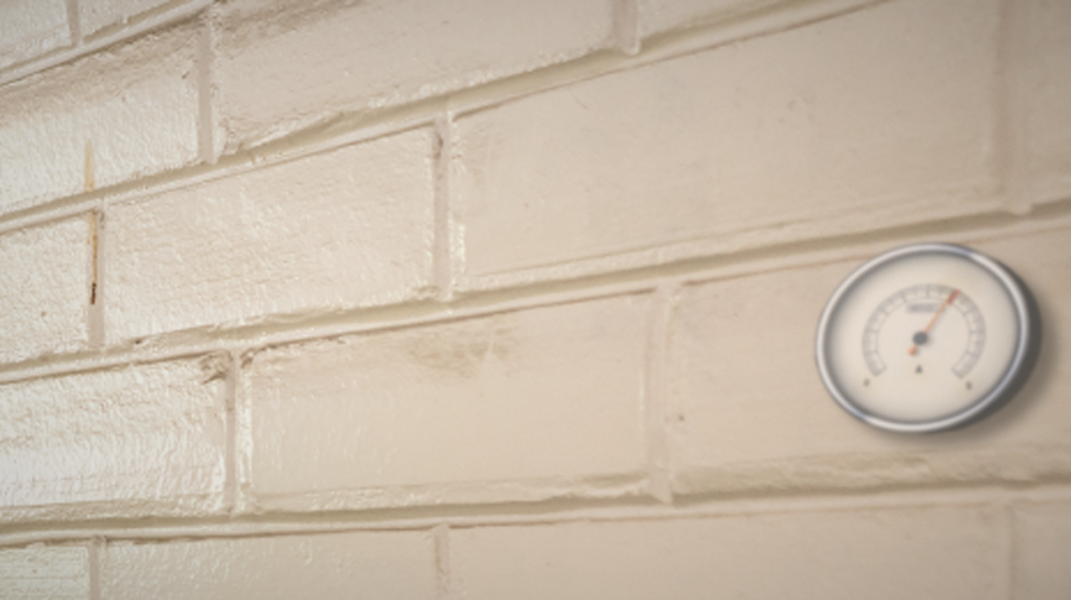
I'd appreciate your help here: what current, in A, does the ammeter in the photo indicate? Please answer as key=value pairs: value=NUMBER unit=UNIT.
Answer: value=3 unit=A
